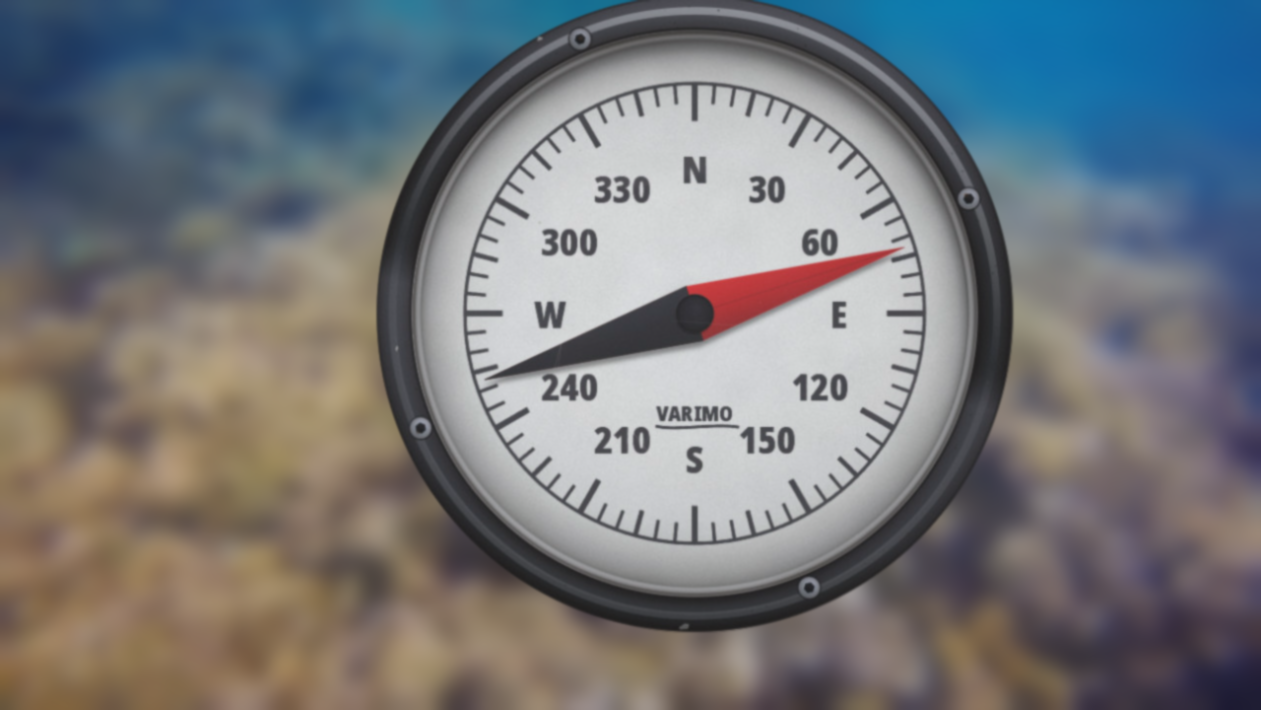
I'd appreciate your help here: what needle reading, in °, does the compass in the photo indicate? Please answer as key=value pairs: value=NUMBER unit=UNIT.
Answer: value=72.5 unit=°
